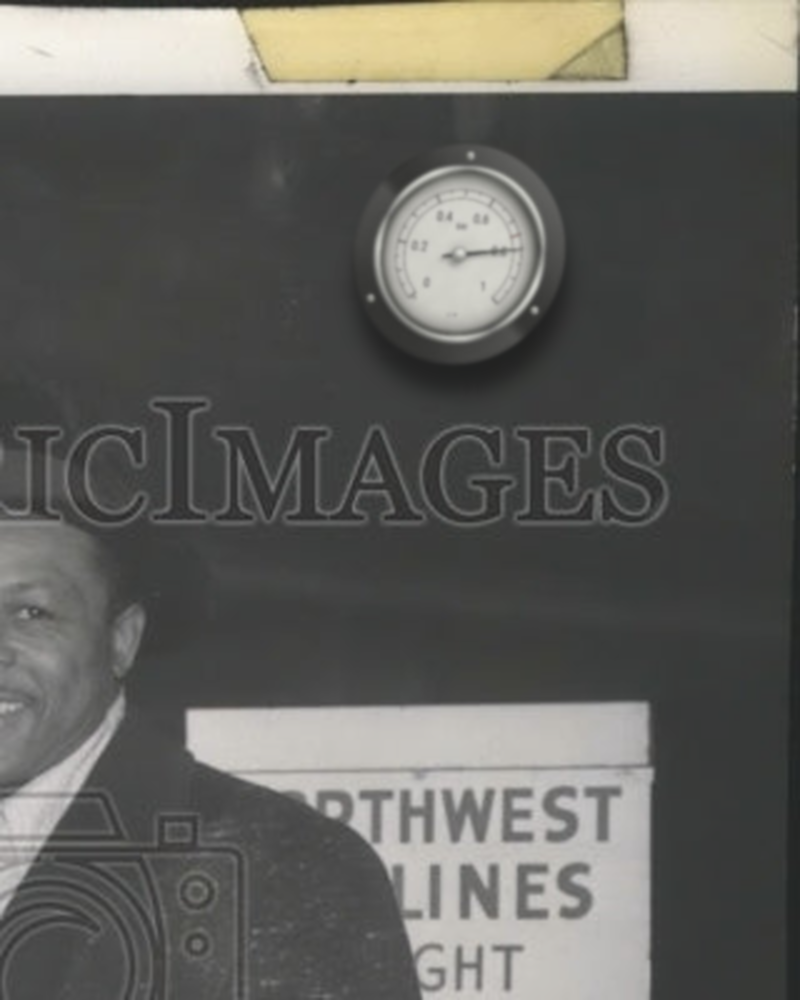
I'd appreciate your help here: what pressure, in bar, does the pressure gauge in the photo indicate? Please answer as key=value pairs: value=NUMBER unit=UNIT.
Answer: value=0.8 unit=bar
